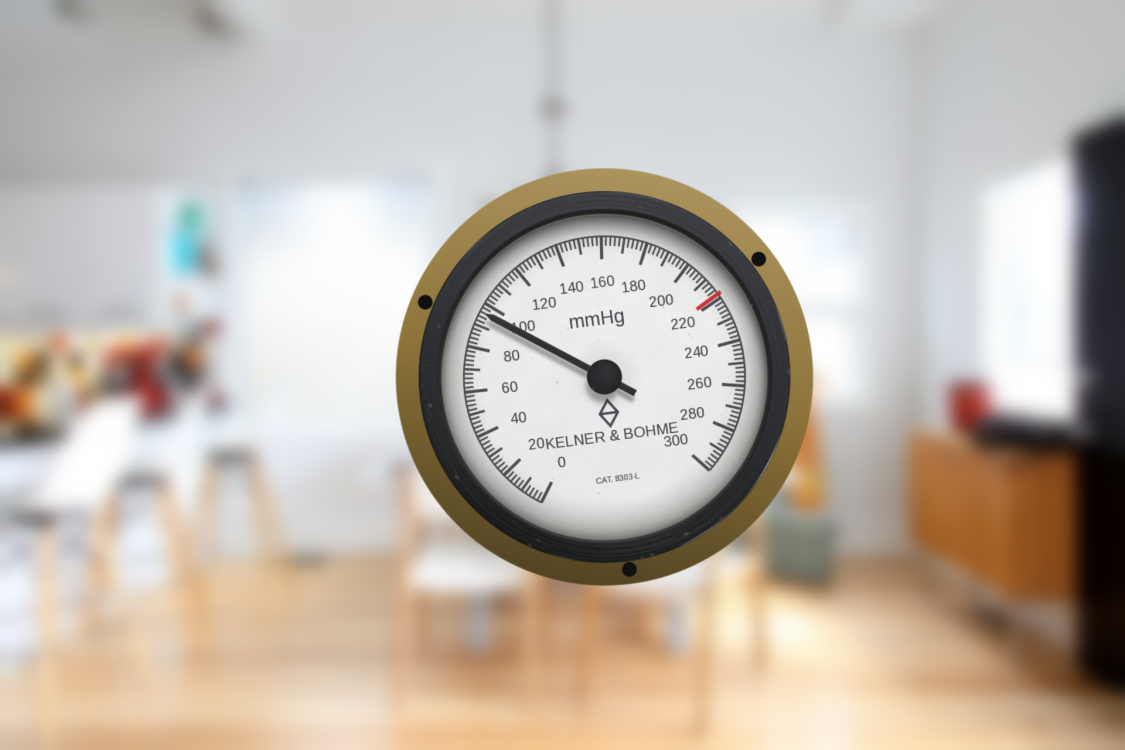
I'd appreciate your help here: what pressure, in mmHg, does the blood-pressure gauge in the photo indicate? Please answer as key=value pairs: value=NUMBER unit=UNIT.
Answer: value=96 unit=mmHg
